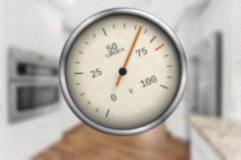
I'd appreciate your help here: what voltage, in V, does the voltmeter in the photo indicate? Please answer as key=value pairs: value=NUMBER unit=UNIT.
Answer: value=67.5 unit=V
